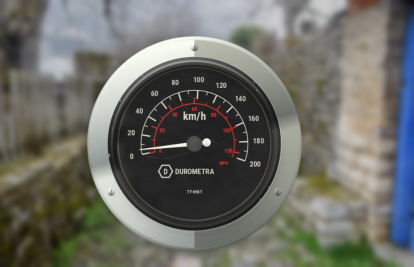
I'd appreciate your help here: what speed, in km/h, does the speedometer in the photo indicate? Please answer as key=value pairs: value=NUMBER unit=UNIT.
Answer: value=5 unit=km/h
